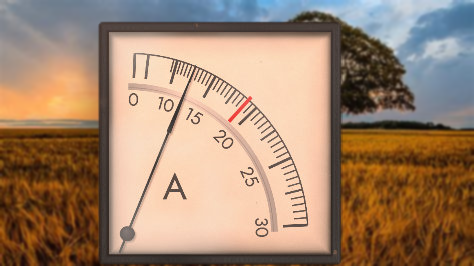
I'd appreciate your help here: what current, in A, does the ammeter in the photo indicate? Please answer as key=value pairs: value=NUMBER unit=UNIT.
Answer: value=12.5 unit=A
